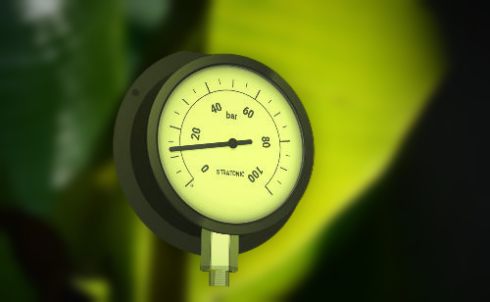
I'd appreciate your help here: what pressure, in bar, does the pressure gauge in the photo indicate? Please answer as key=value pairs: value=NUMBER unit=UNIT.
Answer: value=12.5 unit=bar
